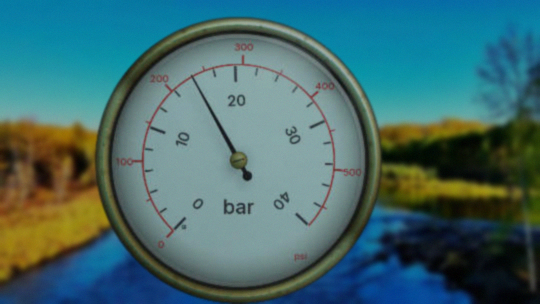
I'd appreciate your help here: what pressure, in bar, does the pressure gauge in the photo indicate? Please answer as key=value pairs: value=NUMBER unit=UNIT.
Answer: value=16 unit=bar
